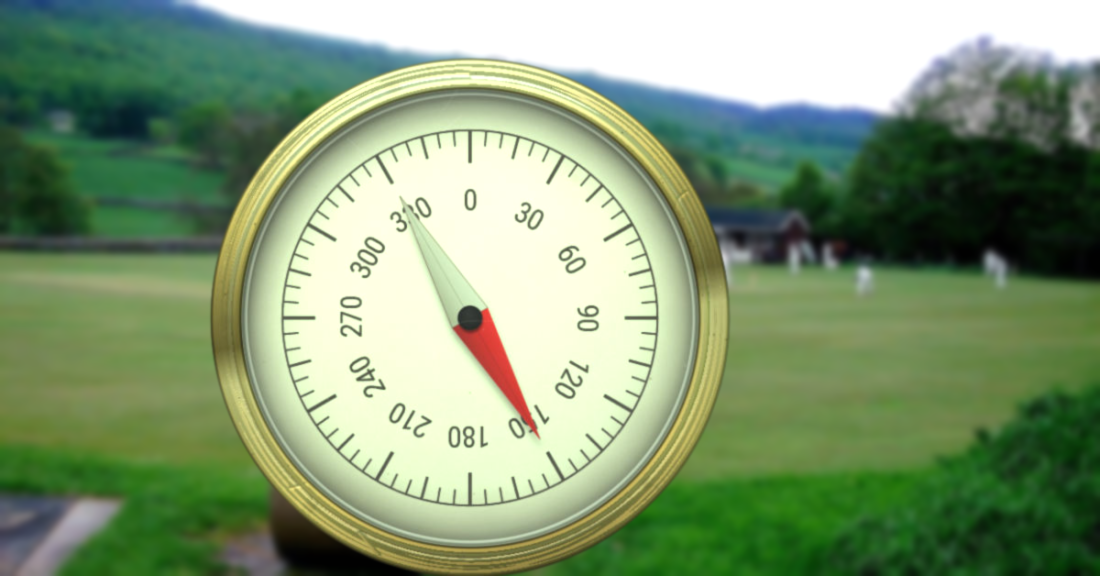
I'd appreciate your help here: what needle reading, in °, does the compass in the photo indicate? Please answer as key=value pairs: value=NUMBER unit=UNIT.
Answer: value=150 unit=°
